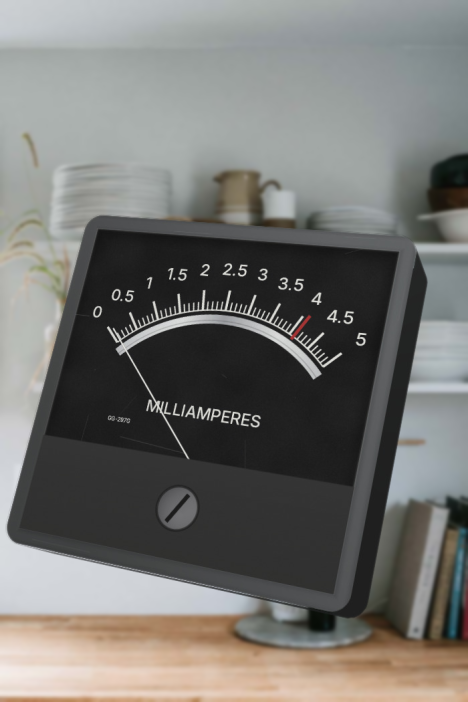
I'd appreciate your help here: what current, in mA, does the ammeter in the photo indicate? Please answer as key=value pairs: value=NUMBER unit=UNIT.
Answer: value=0.1 unit=mA
